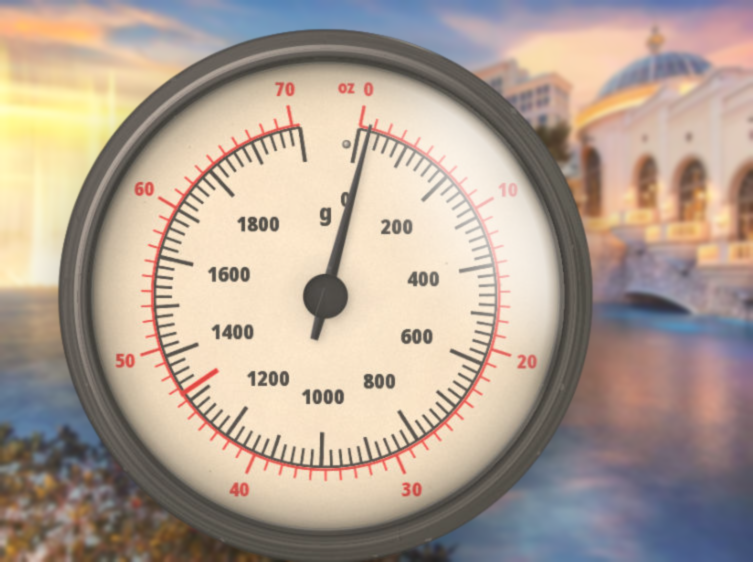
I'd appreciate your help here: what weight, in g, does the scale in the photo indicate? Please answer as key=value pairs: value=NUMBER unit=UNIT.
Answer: value=20 unit=g
